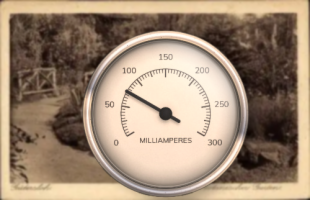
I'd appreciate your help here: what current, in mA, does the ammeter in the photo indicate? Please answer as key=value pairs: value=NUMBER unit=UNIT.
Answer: value=75 unit=mA
